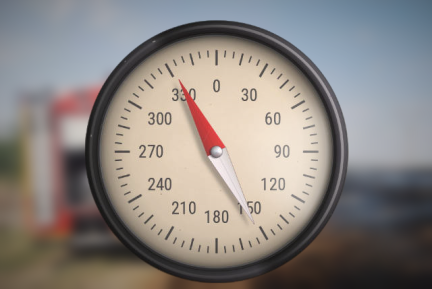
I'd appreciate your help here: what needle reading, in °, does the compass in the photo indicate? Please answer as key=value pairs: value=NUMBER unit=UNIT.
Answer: value=332.5 unit=°
